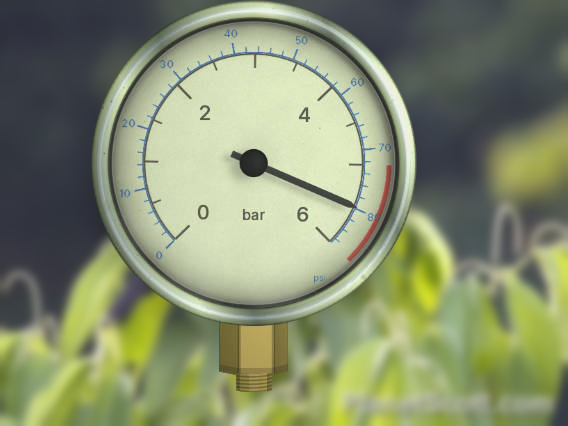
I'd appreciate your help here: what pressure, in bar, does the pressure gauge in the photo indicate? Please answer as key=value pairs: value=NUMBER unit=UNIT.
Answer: value=5.5 unit=bar
